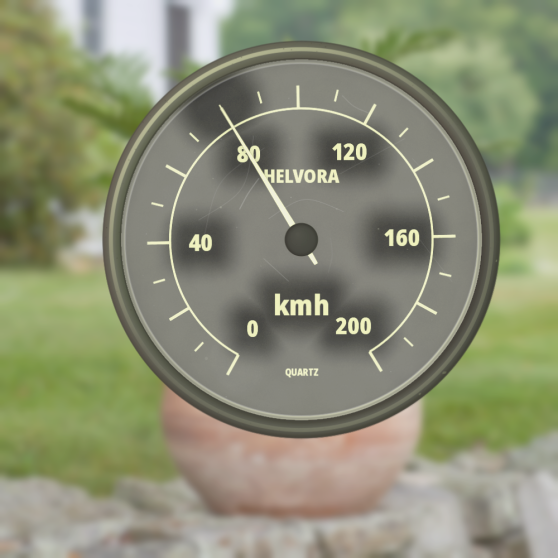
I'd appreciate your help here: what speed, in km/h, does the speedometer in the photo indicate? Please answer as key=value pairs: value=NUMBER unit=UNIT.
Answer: value=80 unit=km/h
